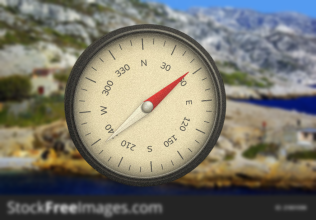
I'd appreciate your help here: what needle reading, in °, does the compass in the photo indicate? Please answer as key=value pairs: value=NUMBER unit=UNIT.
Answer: value=55 unit=°
